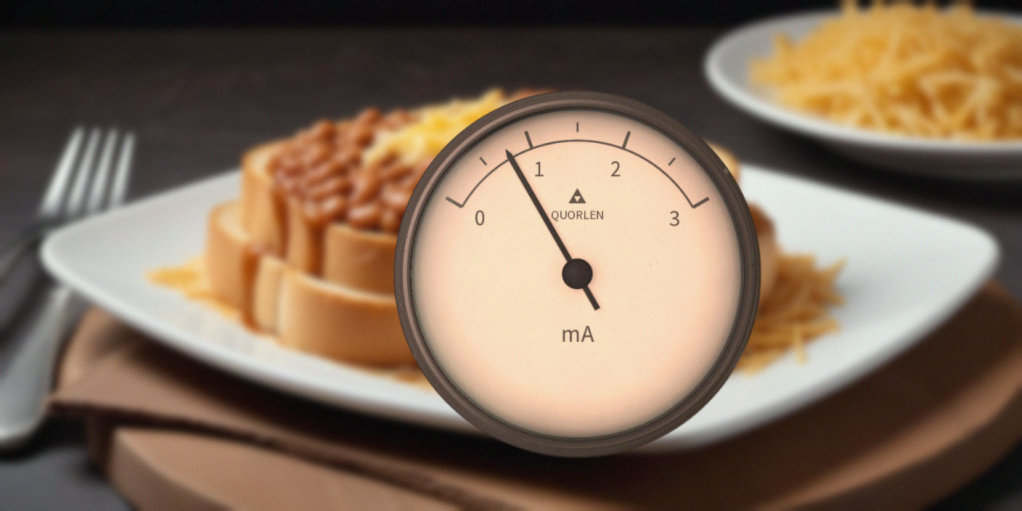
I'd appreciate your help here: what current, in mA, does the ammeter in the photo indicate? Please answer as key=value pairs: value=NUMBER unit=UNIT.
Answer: value=0.75 unit=mA
